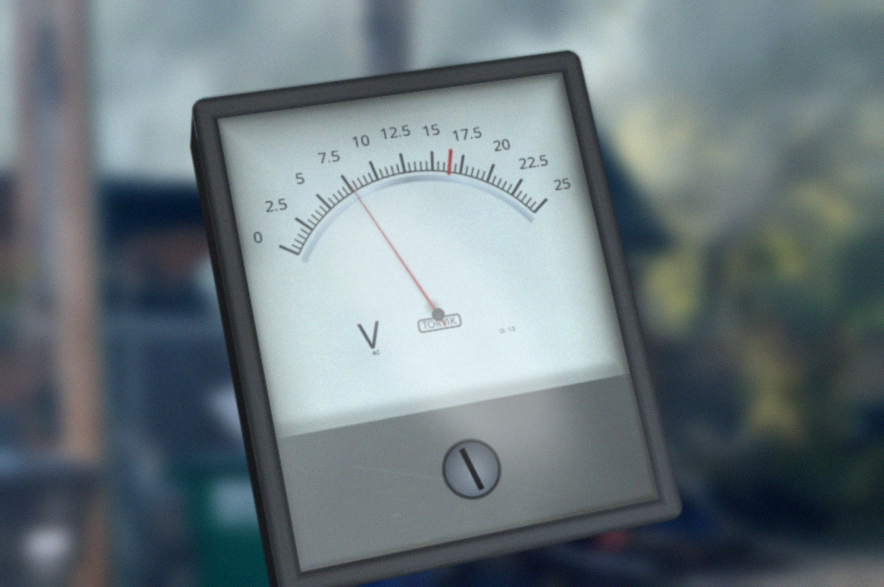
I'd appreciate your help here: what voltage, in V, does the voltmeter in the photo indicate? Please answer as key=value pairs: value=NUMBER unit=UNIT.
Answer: value=7.5 unit=V
